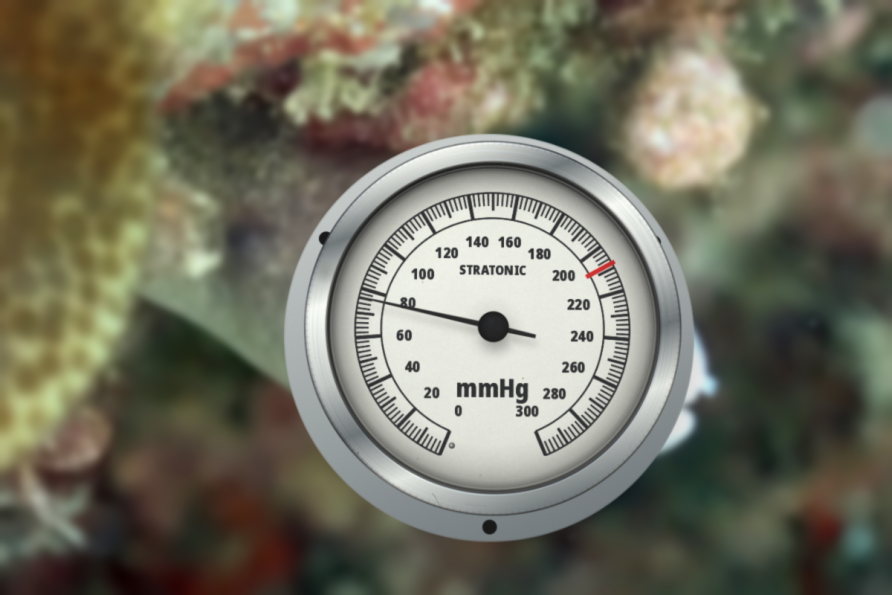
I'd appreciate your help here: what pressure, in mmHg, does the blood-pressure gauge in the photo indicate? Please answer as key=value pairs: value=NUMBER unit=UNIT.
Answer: value=76 unit=mmHg
